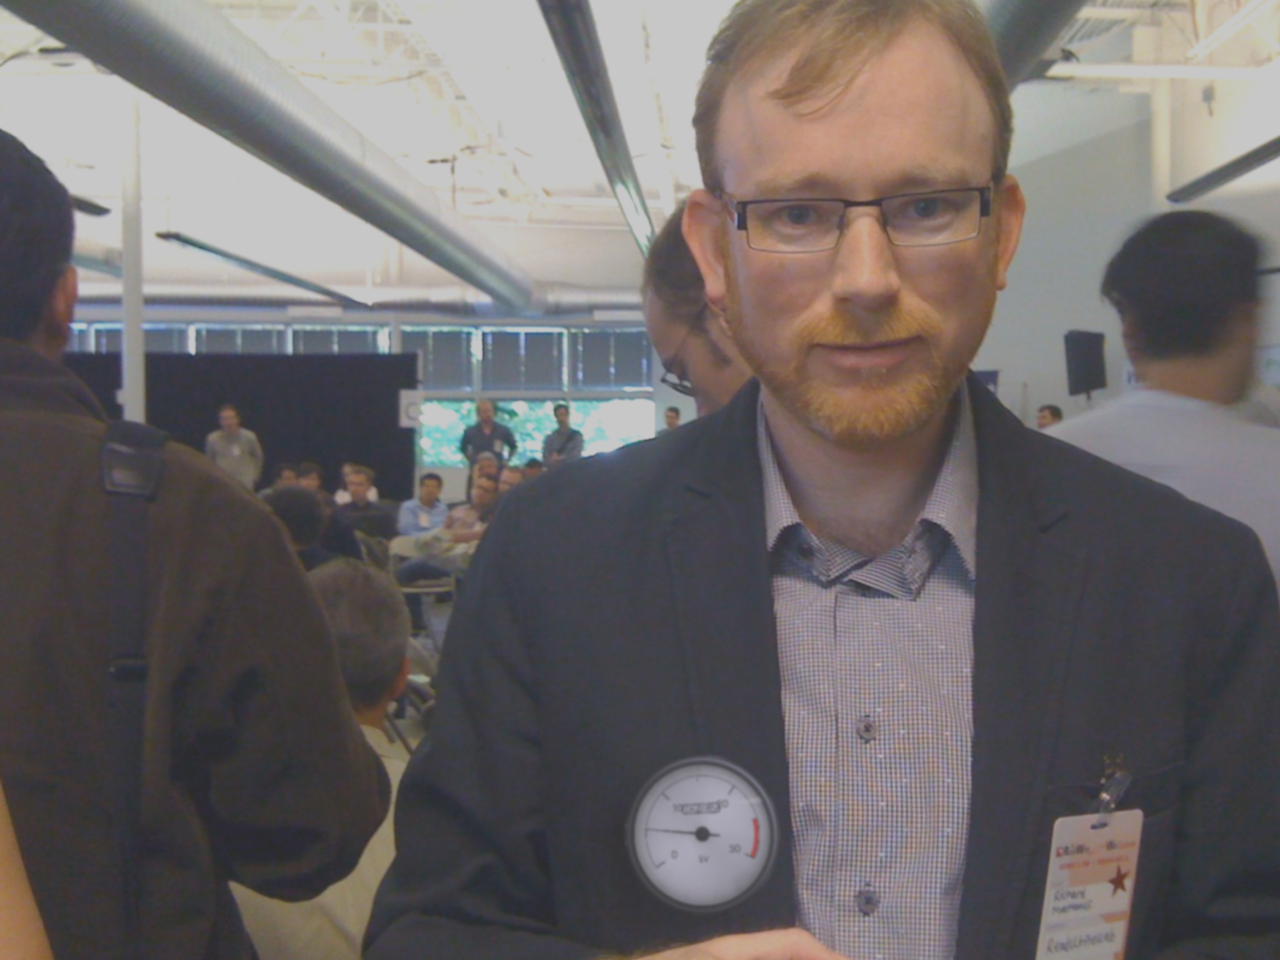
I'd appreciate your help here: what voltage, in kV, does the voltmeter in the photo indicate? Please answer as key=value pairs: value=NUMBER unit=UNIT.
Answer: value=5 unit=kV
